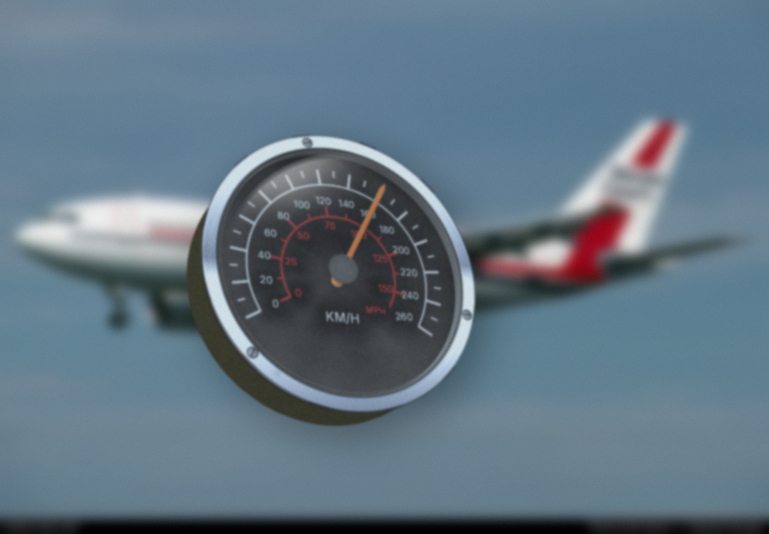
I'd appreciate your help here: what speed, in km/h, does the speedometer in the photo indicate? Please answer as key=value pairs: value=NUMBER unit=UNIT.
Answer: value=160 unit=km/h
